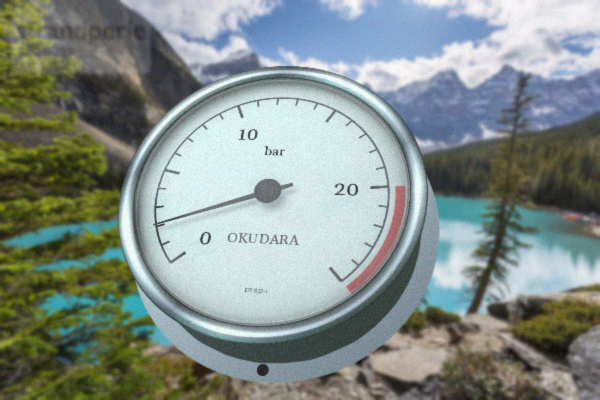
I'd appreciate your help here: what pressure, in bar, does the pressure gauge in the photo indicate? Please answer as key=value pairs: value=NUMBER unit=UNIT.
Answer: value=2 unit=bar
